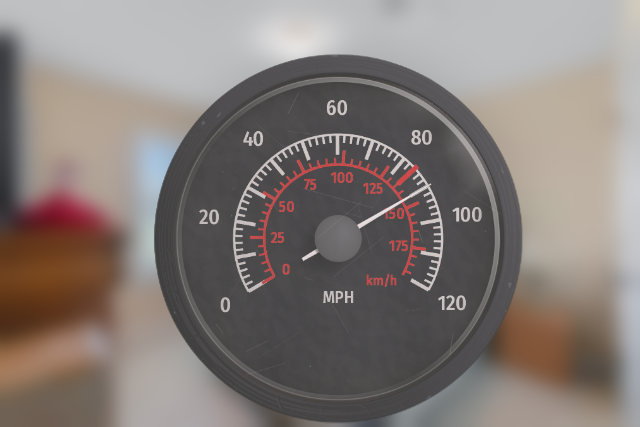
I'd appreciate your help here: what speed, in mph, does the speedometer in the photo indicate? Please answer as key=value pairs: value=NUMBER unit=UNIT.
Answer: value=90 unit=mph
